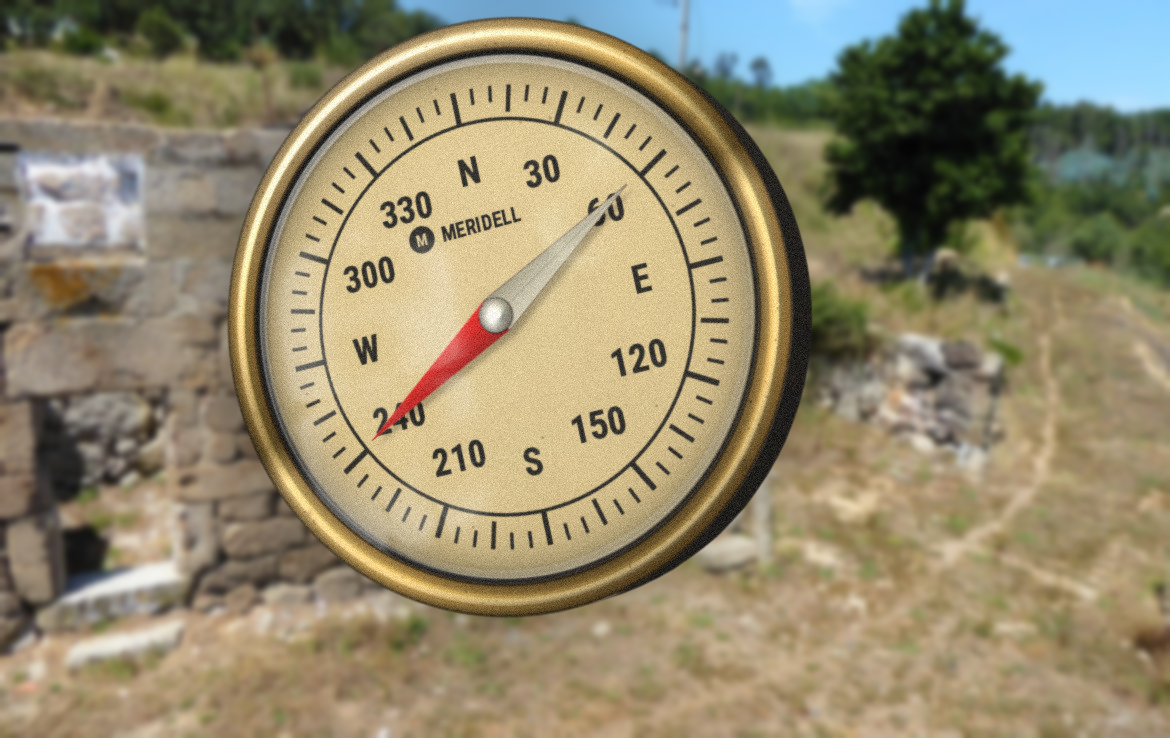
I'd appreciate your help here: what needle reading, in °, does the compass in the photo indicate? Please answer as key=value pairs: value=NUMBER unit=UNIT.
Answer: value=240 unit=°
